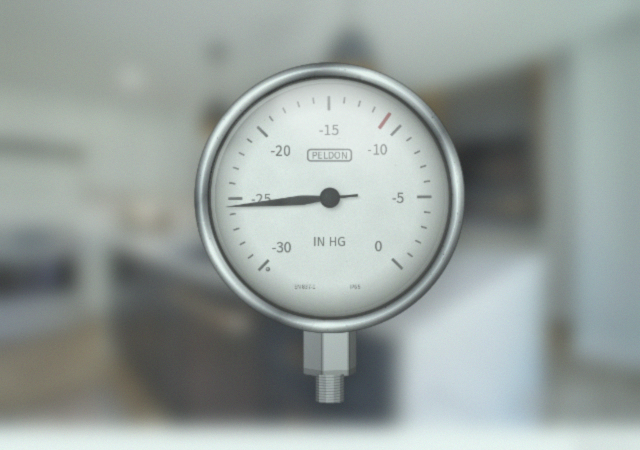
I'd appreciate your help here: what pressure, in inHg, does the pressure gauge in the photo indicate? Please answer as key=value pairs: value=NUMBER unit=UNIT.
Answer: value=-25.5 unit=inHg
